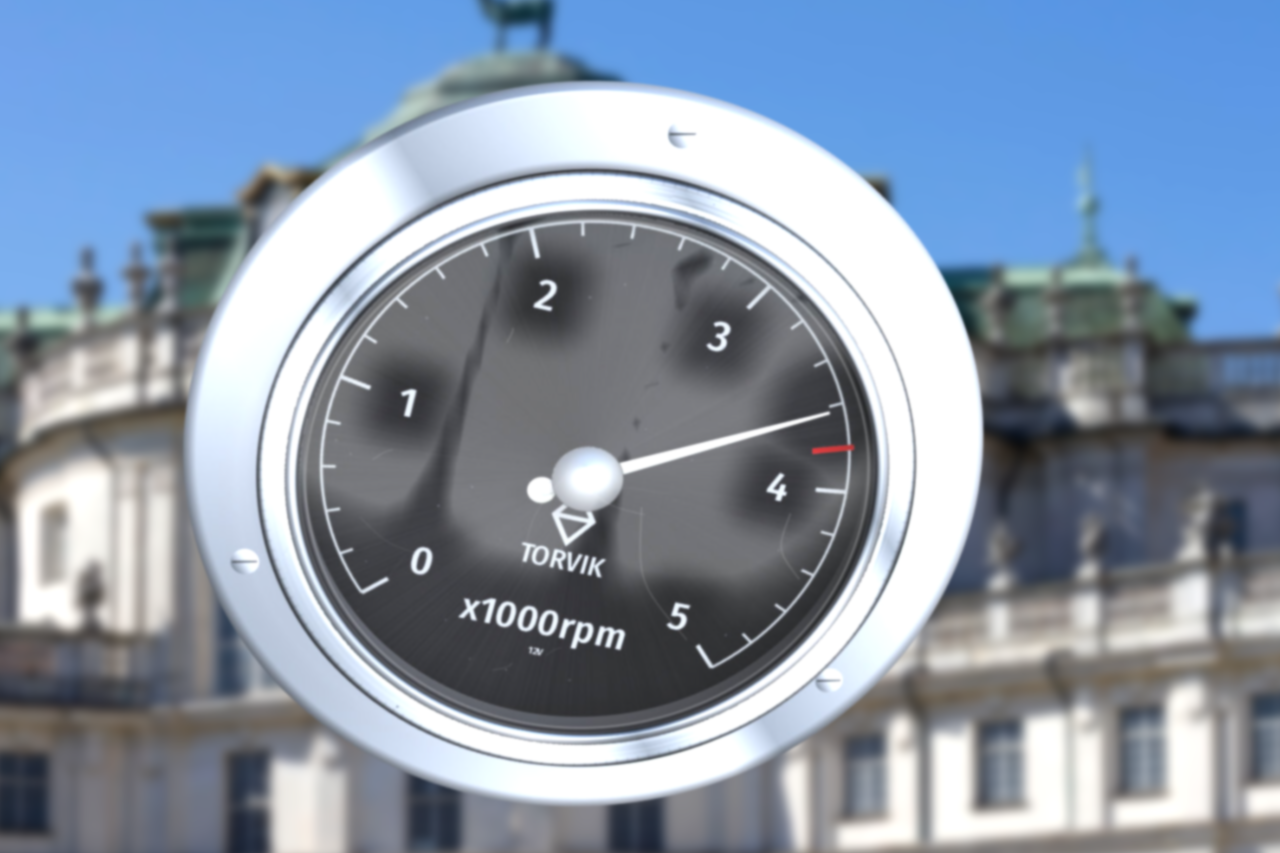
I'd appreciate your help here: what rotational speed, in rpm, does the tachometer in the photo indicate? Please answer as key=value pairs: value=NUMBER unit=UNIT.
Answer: value=3600 unit=rpm
